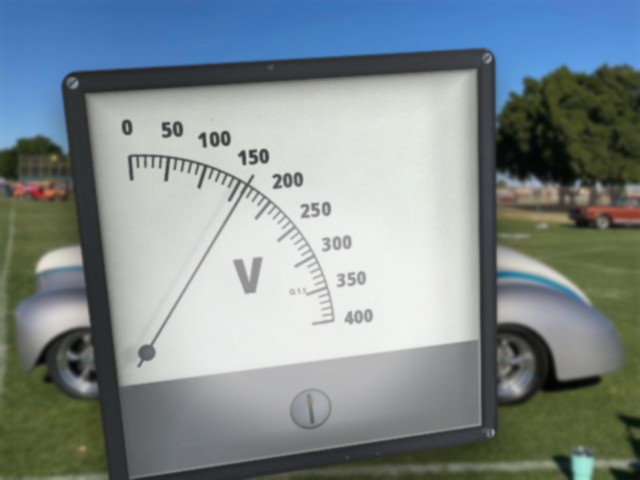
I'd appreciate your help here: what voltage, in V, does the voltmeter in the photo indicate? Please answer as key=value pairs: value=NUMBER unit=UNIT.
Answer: value=160 unit=V
